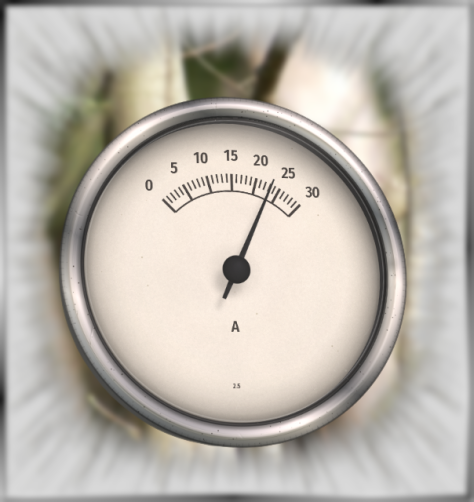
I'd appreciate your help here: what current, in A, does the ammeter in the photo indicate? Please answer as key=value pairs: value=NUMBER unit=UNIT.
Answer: value=23 unit=A
